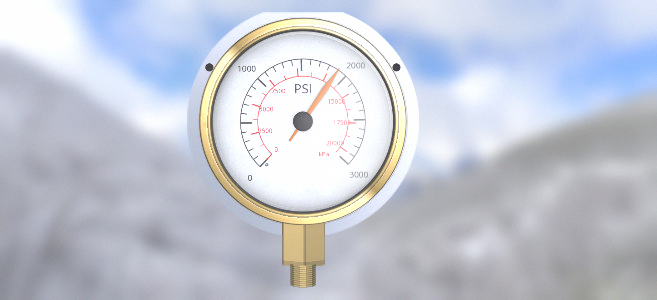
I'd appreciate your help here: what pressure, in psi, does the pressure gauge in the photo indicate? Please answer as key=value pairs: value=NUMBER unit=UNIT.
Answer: value=1900 unit=psi
